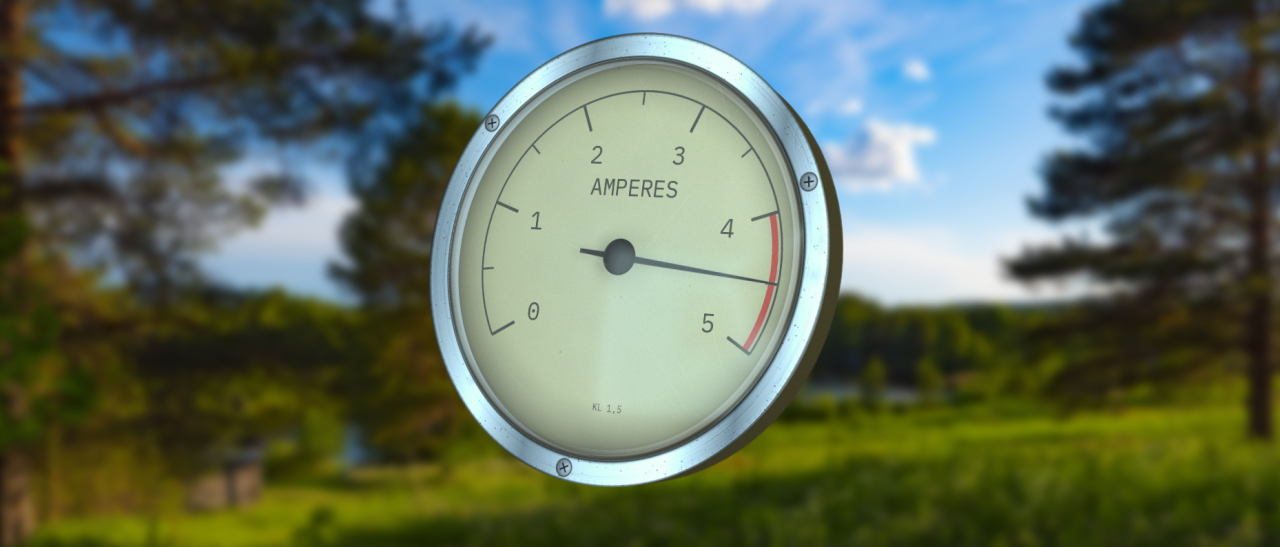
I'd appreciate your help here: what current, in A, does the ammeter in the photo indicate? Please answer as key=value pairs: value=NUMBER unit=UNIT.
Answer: value=4.5 unit=A
